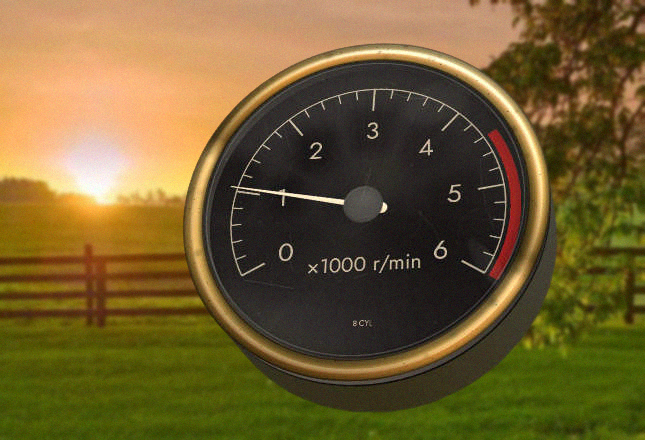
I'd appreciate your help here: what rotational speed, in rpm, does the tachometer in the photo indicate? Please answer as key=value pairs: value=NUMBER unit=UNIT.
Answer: value=1000 unit=rpm
